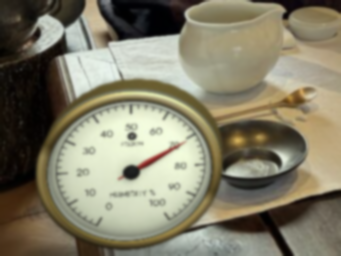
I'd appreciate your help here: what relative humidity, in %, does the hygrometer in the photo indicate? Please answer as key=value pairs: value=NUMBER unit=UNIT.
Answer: value=70 unit=%
